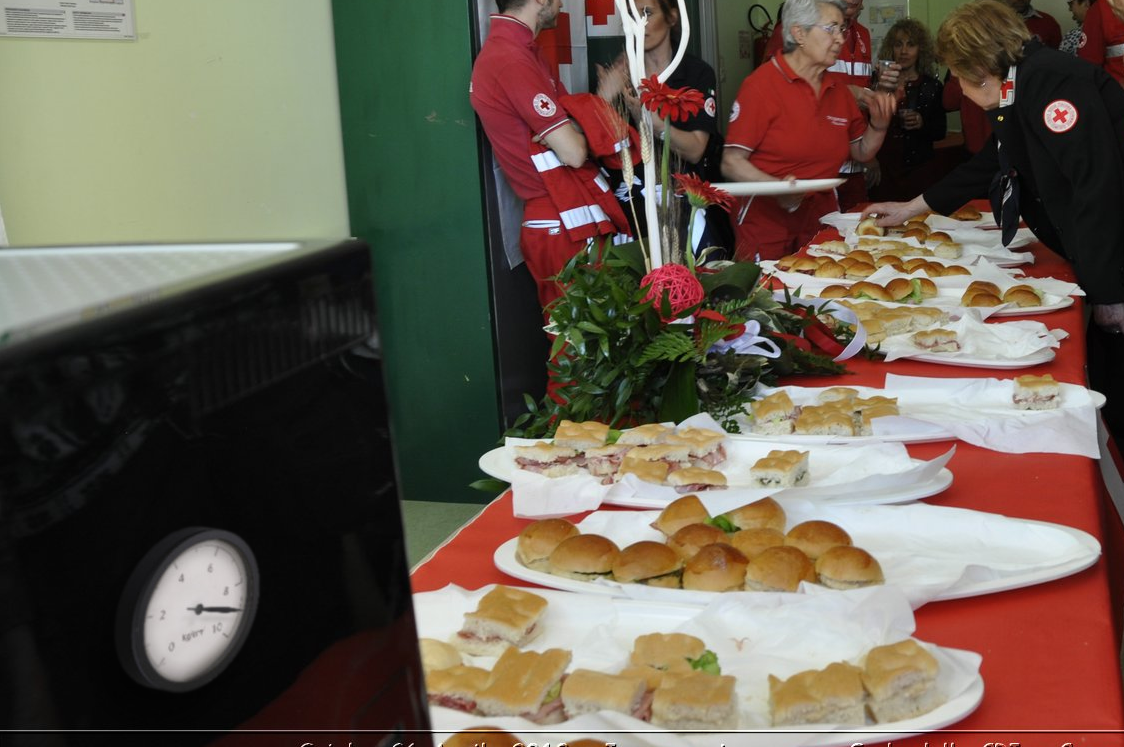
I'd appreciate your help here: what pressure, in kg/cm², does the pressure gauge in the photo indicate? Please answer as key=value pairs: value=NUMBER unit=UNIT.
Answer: value=9 unit=kg/cm²
